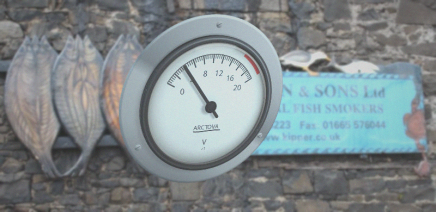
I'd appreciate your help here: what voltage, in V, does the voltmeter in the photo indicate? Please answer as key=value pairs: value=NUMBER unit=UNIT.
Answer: value=4 unit=V
